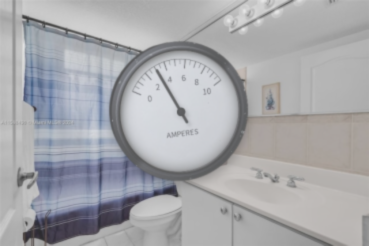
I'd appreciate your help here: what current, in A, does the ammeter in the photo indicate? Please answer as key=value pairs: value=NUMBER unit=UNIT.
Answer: value=3 unit=A
